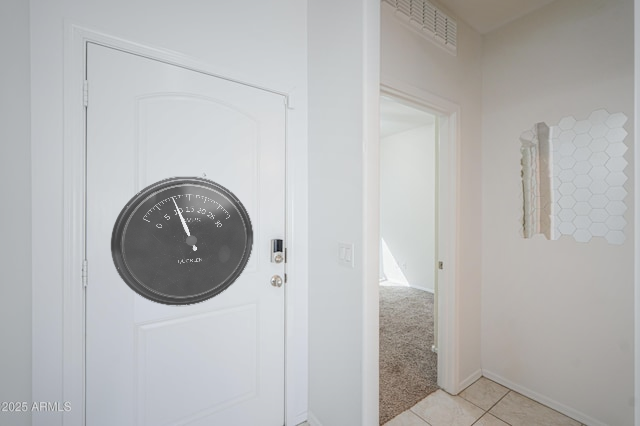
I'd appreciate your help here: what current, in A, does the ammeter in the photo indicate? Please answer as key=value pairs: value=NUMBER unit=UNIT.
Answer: value=10 unit=A
